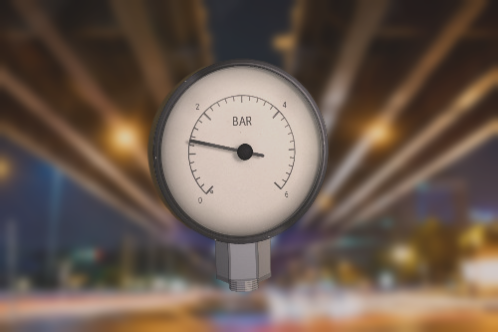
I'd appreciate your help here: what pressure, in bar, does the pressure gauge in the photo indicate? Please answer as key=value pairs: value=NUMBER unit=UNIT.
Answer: value=1.3 unit=bar
